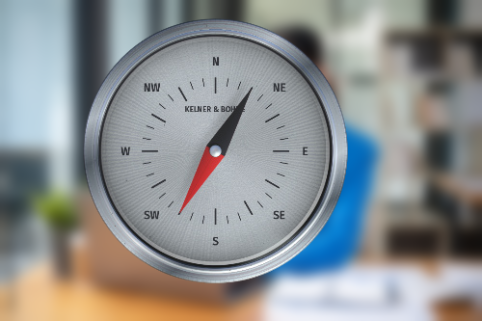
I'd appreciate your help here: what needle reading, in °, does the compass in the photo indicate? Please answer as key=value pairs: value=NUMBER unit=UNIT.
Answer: value=210 unit=°
